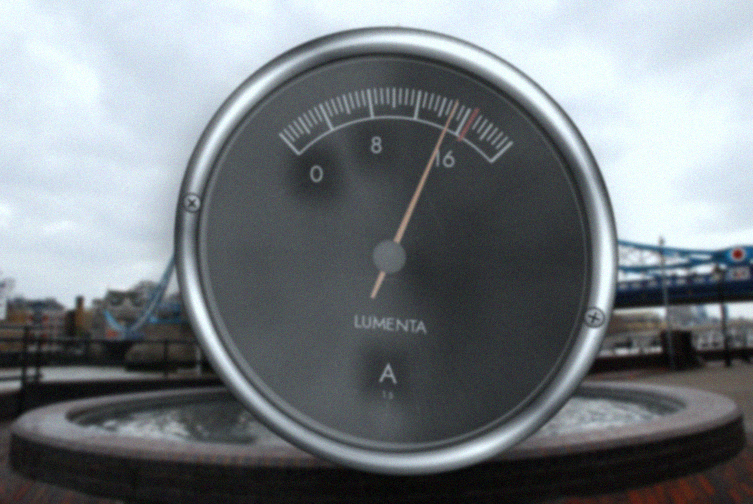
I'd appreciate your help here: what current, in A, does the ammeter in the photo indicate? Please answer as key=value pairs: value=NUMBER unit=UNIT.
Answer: value=15 unit=A
